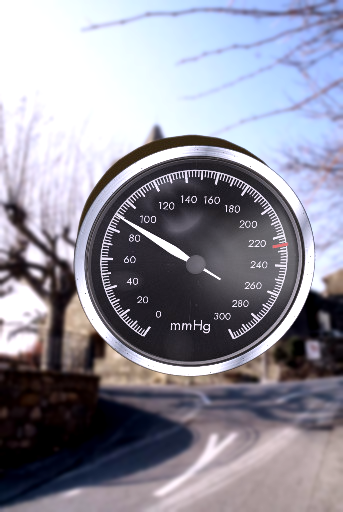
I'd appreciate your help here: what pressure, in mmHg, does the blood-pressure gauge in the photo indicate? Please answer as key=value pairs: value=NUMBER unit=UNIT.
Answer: value=90 unit=mmHg
